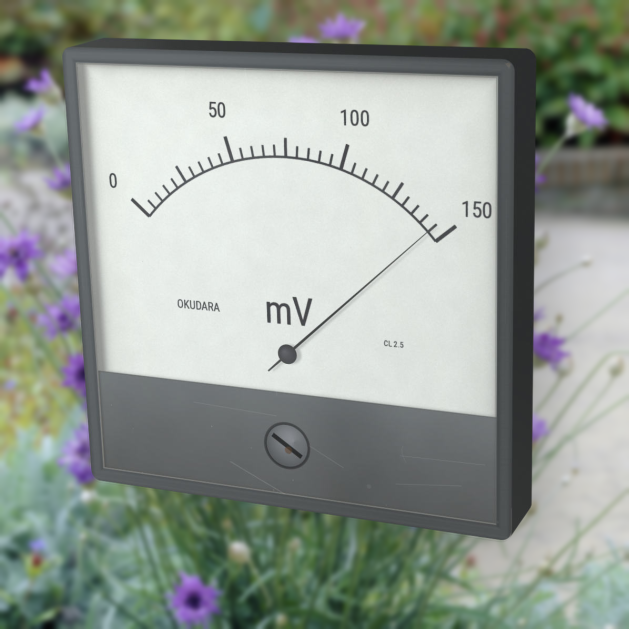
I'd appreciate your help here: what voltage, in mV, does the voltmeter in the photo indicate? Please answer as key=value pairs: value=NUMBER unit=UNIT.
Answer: value=145 unit=mV
